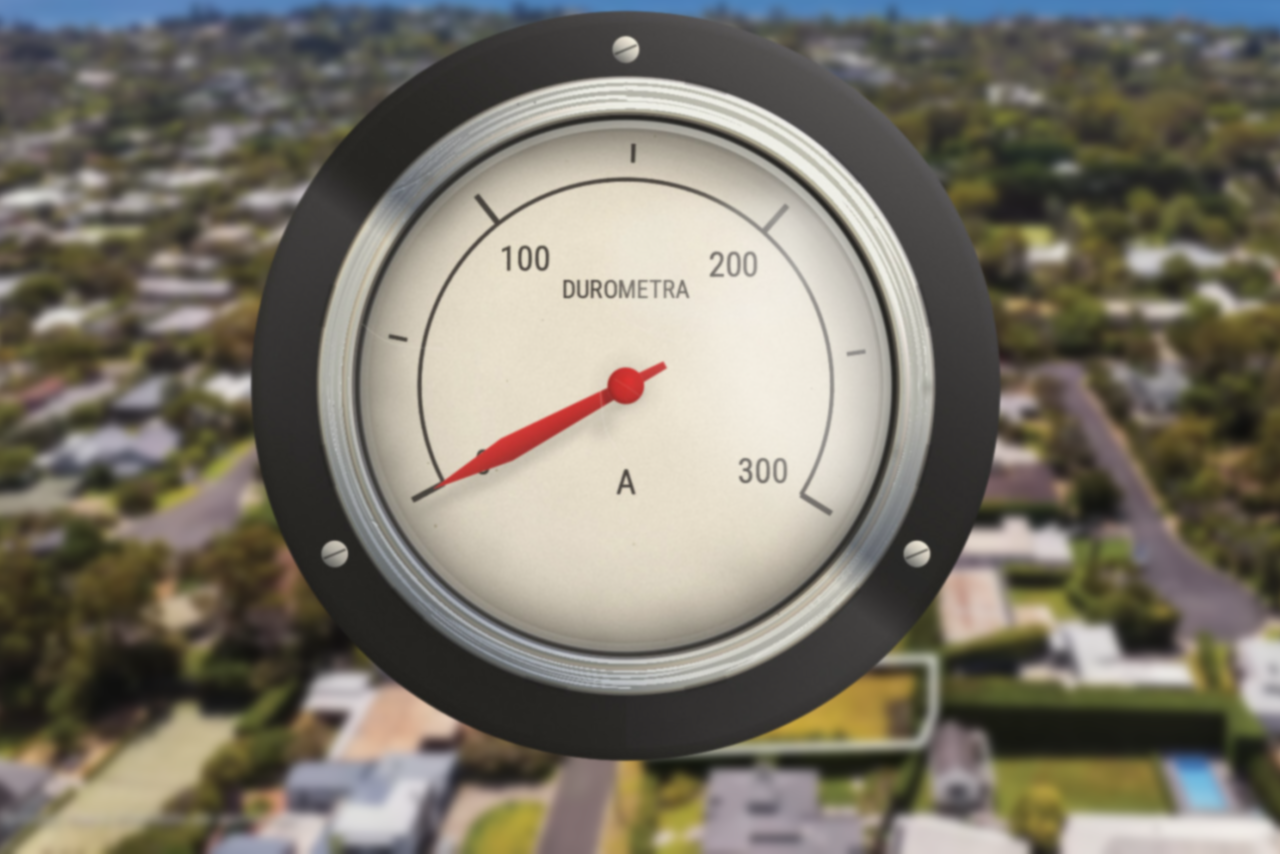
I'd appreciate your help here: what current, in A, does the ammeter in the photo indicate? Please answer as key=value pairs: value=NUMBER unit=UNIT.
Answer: value=0 unit=A
